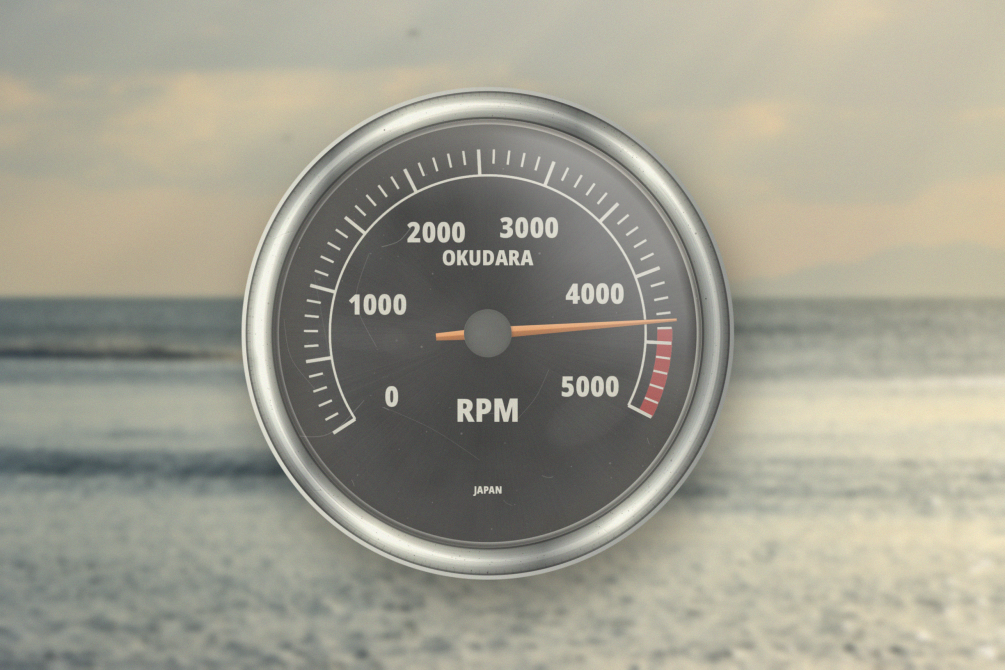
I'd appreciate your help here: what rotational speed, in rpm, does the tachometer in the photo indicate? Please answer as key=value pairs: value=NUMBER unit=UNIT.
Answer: value=4350 unit=rpm
